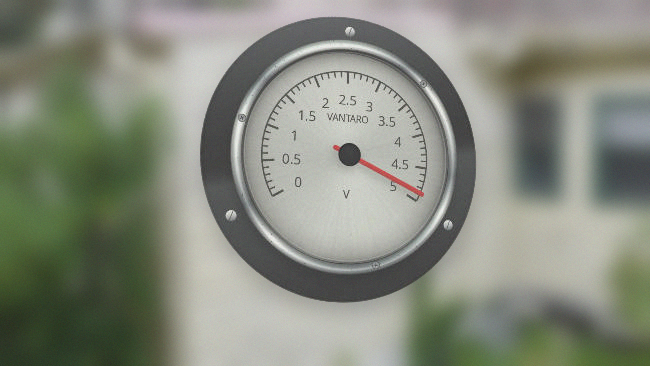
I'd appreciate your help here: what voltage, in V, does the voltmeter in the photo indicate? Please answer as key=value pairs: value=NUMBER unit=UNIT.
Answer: value=4.9 unit=V
